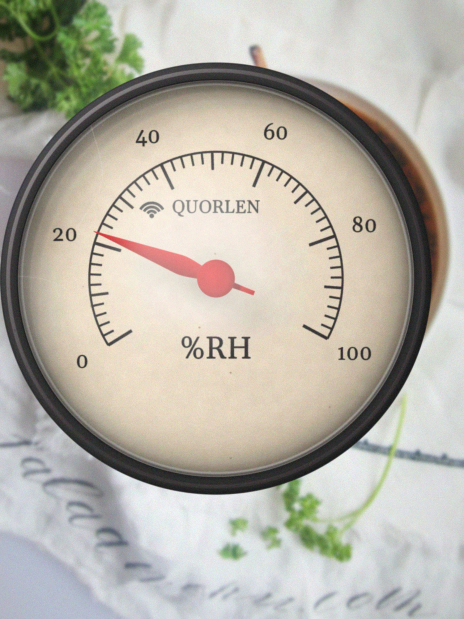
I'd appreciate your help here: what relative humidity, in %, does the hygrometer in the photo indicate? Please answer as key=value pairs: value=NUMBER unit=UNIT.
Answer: value=22 unit=%
